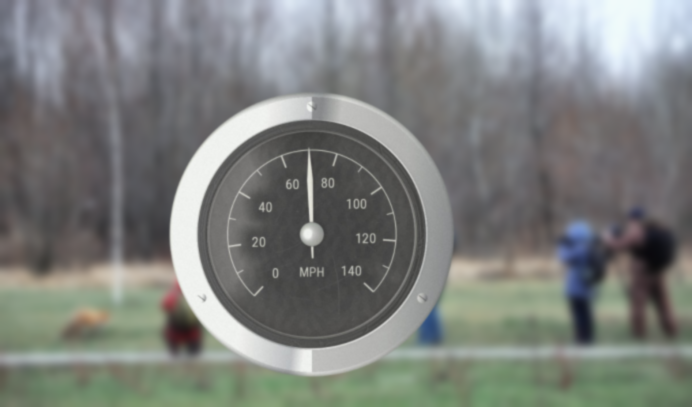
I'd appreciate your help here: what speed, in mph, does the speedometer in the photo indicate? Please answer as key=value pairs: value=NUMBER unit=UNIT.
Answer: value=70 unit=mph
